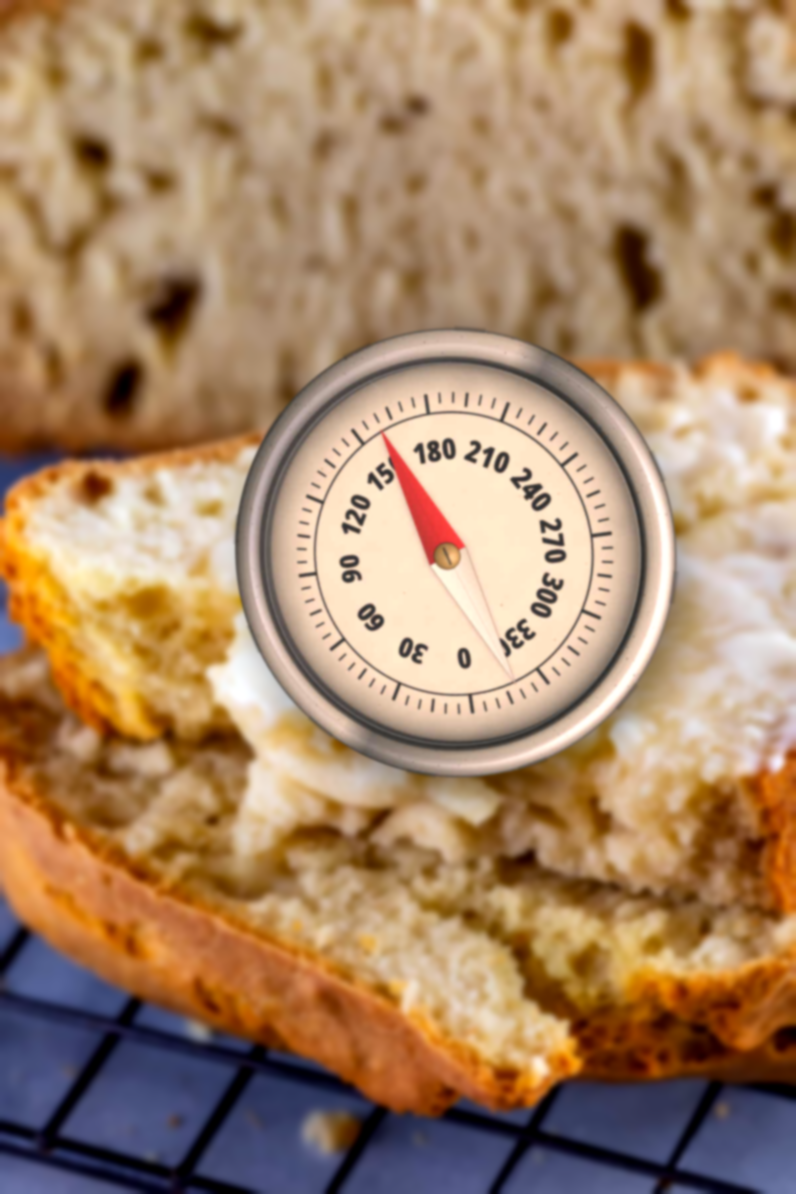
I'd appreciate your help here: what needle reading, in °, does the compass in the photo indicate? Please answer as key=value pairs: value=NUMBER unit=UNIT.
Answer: value=160 unit=°
